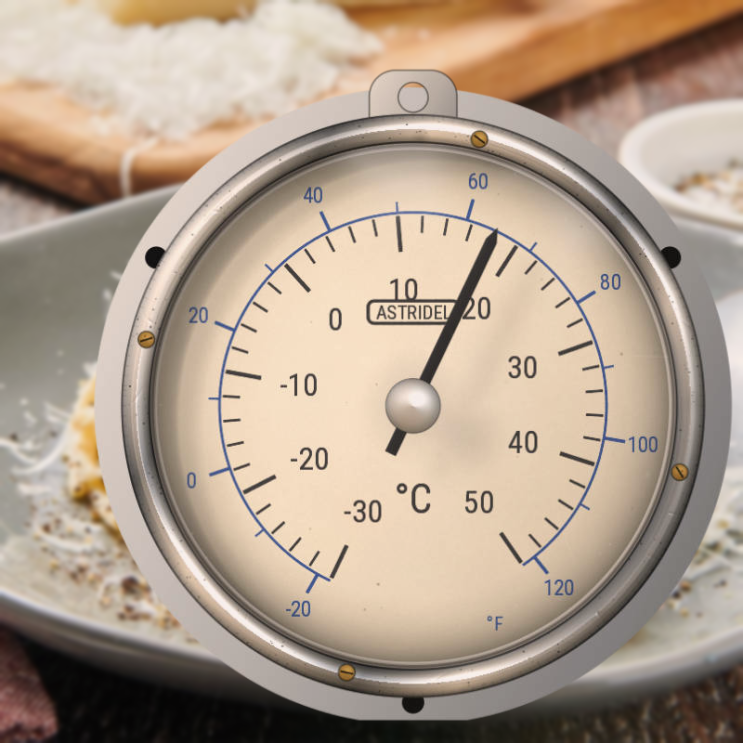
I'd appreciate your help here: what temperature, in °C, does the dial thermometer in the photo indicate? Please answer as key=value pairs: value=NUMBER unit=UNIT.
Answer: value=18 unit=°C
